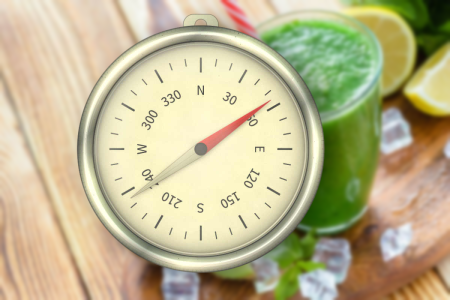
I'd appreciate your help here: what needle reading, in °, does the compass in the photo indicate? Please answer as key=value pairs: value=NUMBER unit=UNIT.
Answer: value=55 unit=°
